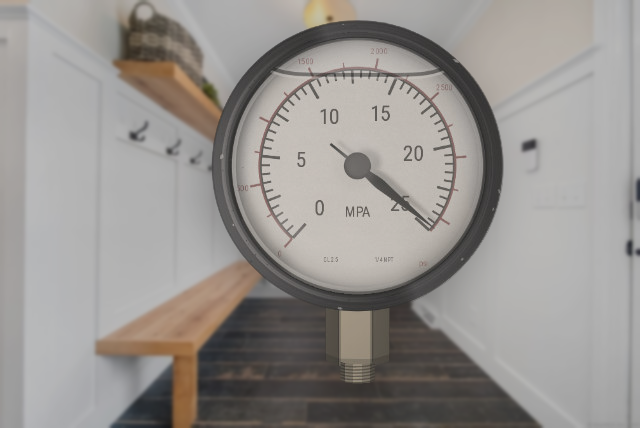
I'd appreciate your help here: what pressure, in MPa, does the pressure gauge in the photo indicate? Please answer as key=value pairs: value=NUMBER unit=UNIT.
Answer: value=24.75 unit=MPa
